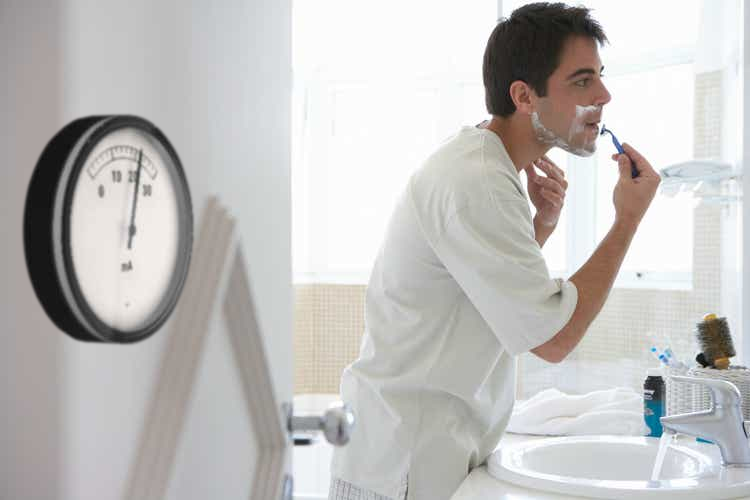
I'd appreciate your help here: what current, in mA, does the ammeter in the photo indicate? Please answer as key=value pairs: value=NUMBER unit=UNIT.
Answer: value=20 unit=mA
